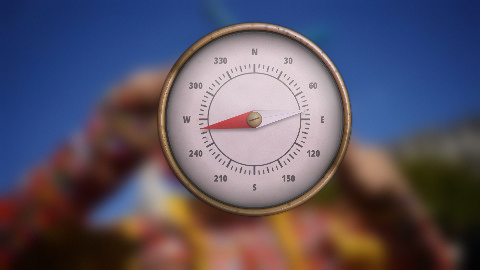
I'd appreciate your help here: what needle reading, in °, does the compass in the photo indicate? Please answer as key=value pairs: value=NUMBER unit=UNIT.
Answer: value=260 unit=°
